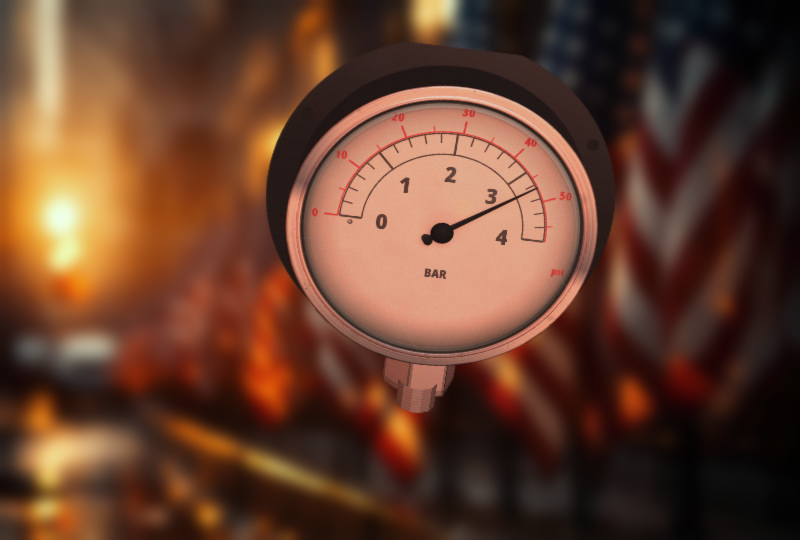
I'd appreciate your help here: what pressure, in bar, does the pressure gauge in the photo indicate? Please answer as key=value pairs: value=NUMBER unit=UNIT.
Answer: value=3.2 unit=bar
